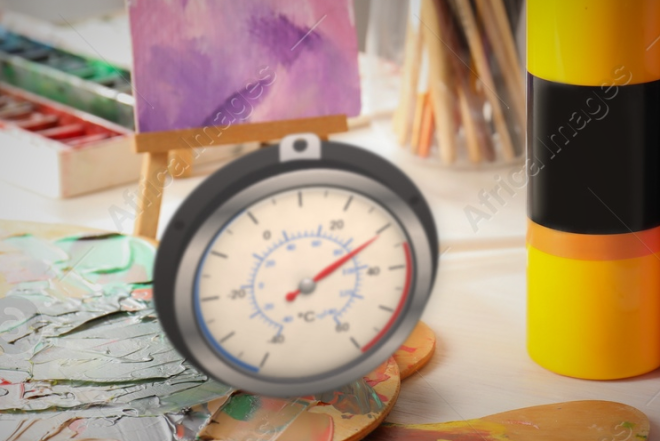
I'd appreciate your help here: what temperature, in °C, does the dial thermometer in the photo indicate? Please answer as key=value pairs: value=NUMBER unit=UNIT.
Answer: value=30 unit=°C
